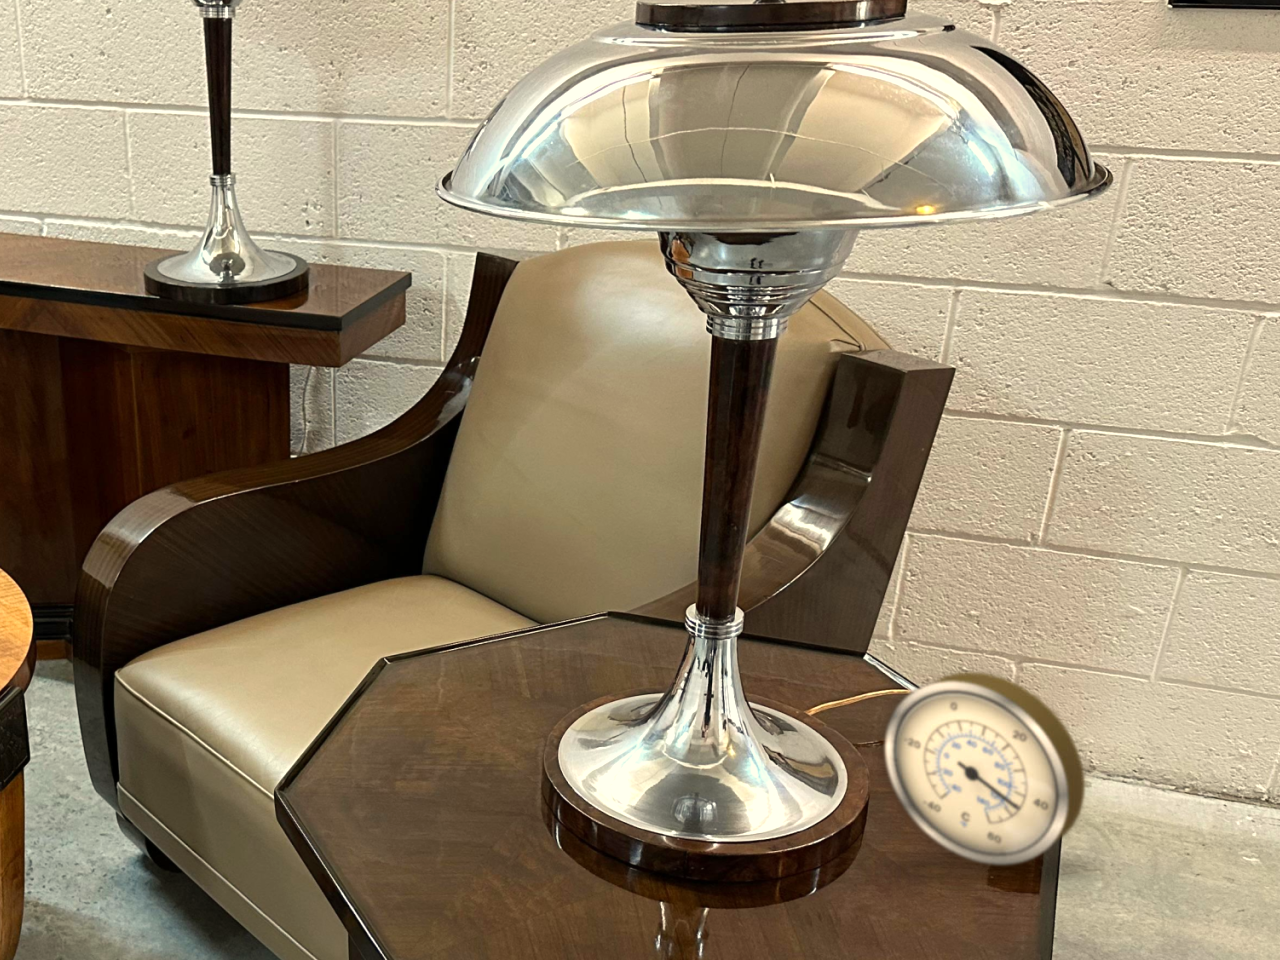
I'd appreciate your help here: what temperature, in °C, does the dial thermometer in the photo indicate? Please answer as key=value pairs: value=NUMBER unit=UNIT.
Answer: value=45 unit=°C
